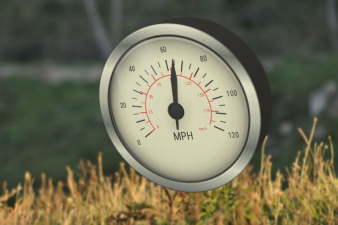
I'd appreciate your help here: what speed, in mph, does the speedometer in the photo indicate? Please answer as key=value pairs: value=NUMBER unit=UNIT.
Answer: value=65 unit=mph
